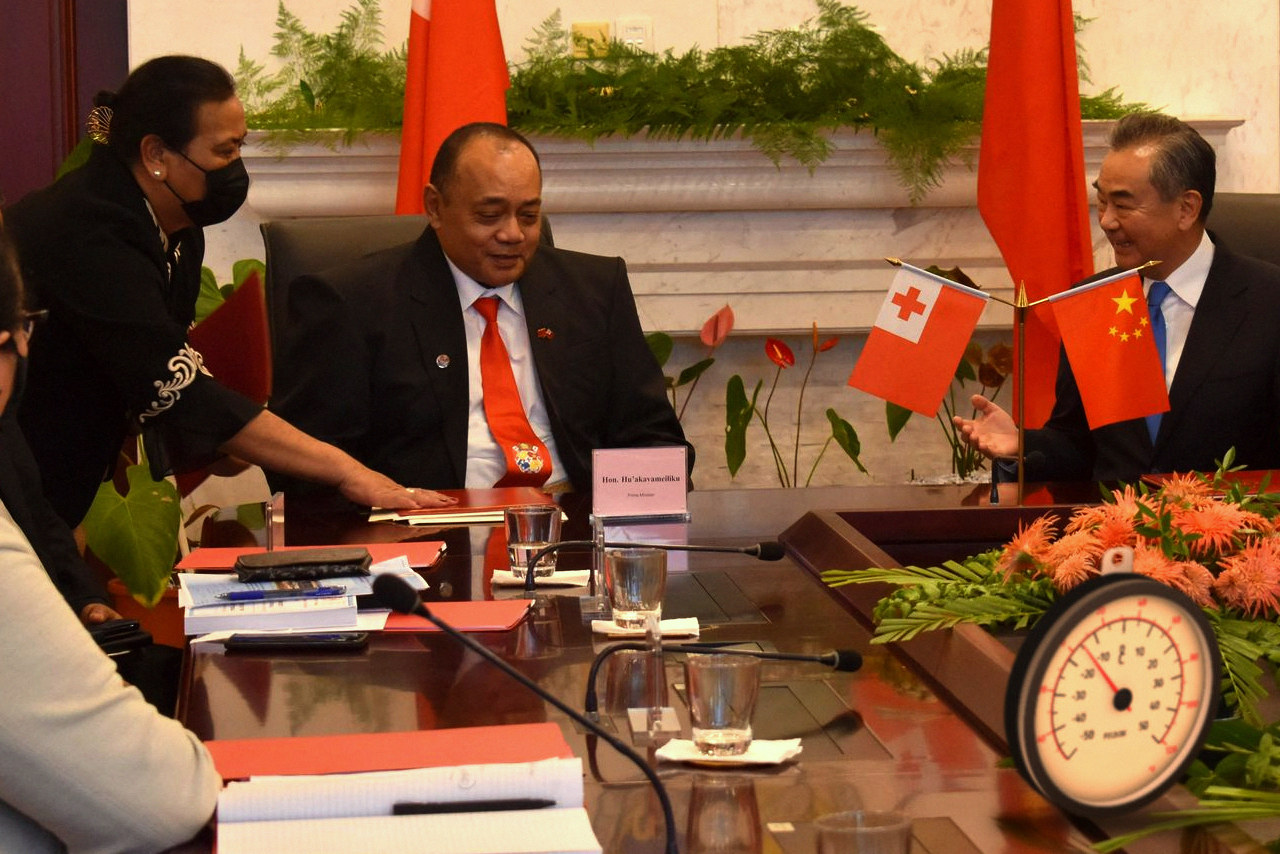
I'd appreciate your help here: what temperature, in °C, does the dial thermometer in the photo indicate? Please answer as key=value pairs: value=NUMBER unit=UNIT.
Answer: value=-15 unit=°C
